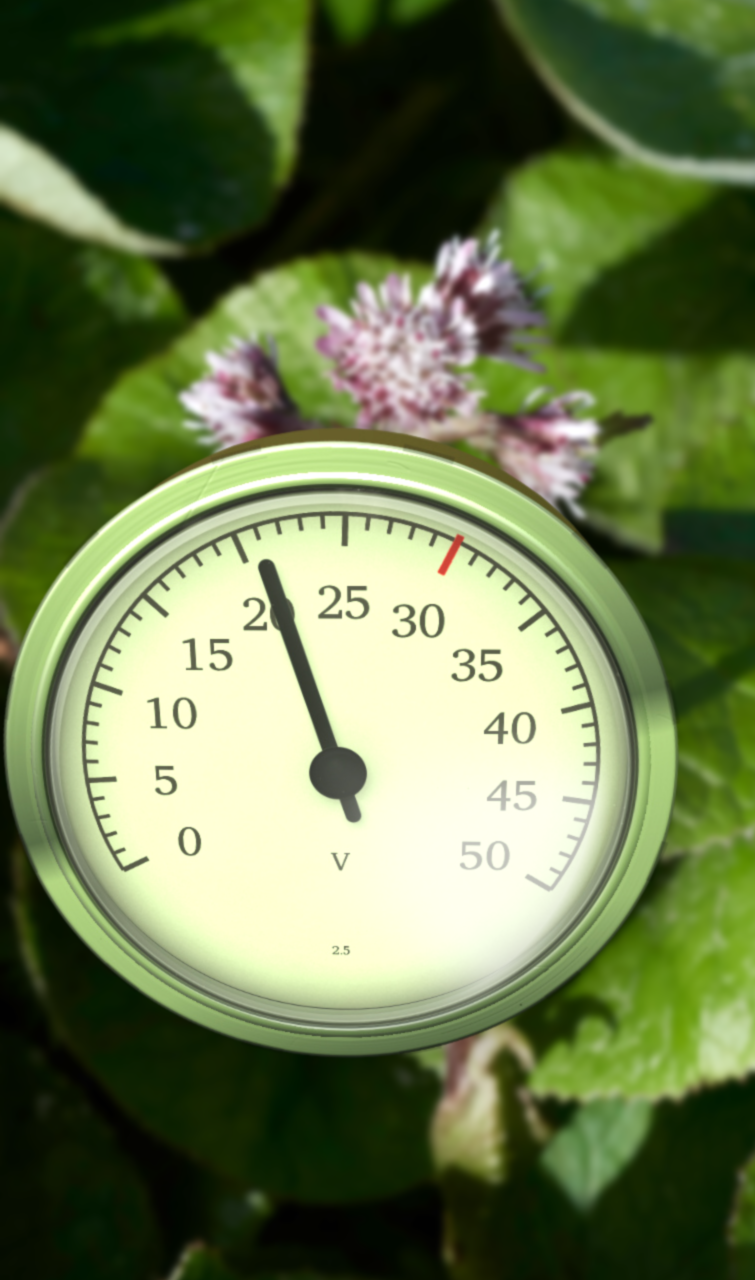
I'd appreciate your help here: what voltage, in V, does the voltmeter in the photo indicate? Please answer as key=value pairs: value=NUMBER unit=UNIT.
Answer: value=21 unit=V
